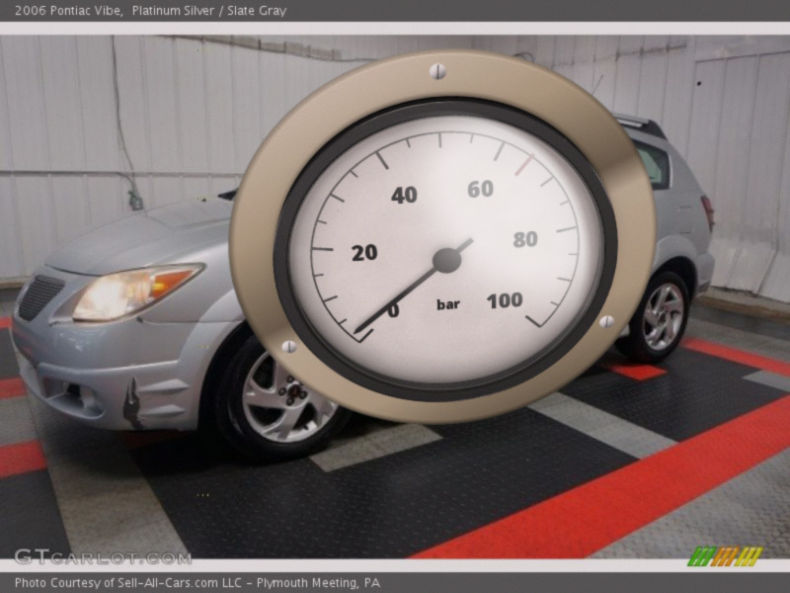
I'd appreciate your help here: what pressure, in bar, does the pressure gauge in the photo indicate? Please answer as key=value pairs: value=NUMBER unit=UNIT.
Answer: value=2.5 unit=bar
